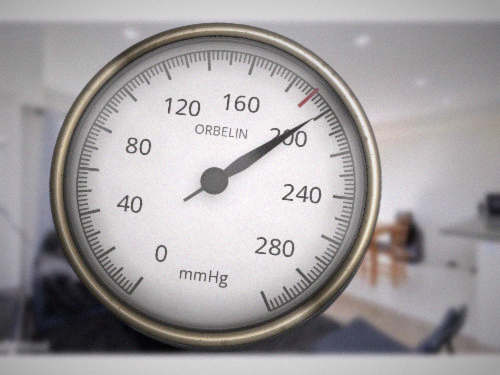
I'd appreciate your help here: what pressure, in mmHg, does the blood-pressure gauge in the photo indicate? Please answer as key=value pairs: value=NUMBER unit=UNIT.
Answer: value=200 unit=mmHg
